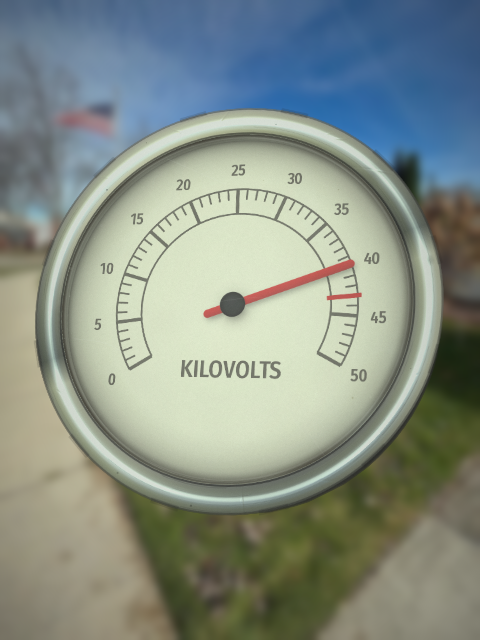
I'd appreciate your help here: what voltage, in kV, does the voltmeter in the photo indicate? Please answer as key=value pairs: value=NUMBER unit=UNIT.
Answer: value=40 unit=kV
